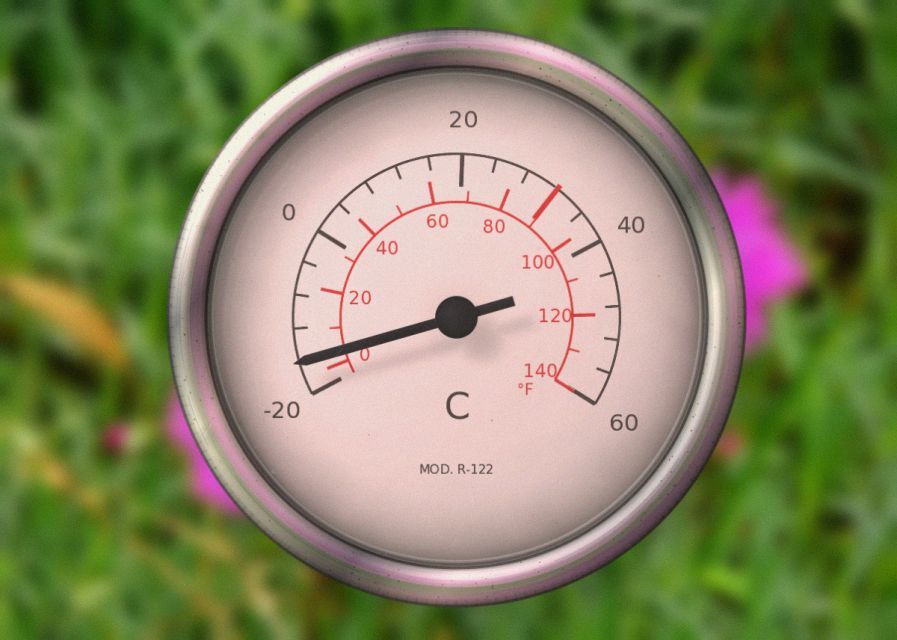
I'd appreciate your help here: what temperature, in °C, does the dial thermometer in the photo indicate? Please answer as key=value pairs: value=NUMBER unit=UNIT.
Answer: value=-16 unit=°C
